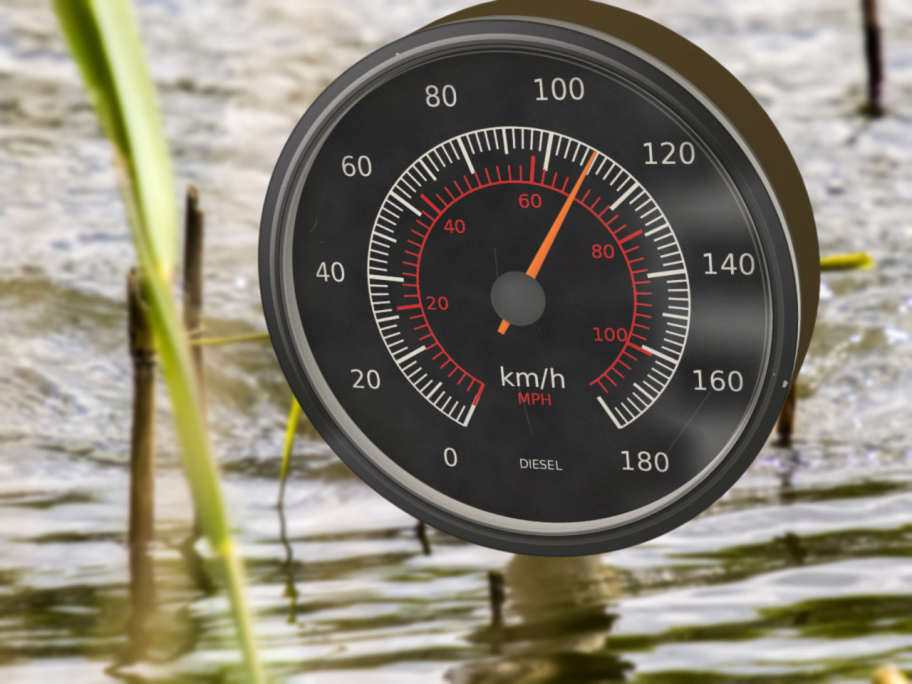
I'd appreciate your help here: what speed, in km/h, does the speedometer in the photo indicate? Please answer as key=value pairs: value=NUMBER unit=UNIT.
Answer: value=110 unit=km/h
